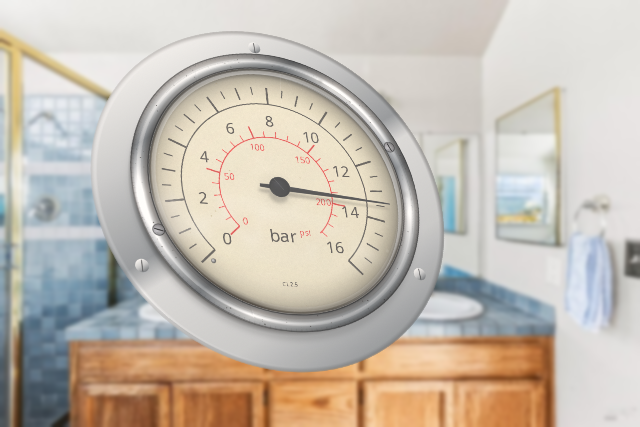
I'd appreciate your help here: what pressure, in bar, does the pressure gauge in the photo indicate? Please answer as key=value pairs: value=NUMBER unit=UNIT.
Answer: value=13.5 unit=bar
